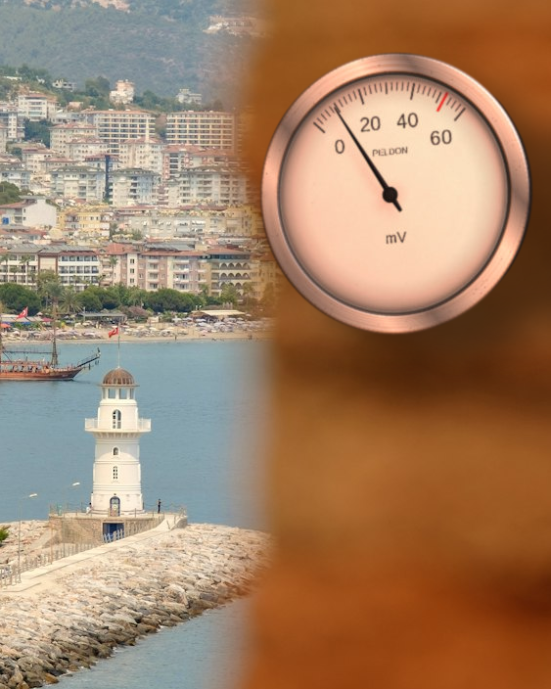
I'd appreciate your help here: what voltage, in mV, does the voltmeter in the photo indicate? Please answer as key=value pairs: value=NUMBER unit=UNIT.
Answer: value=10 unit=mV
